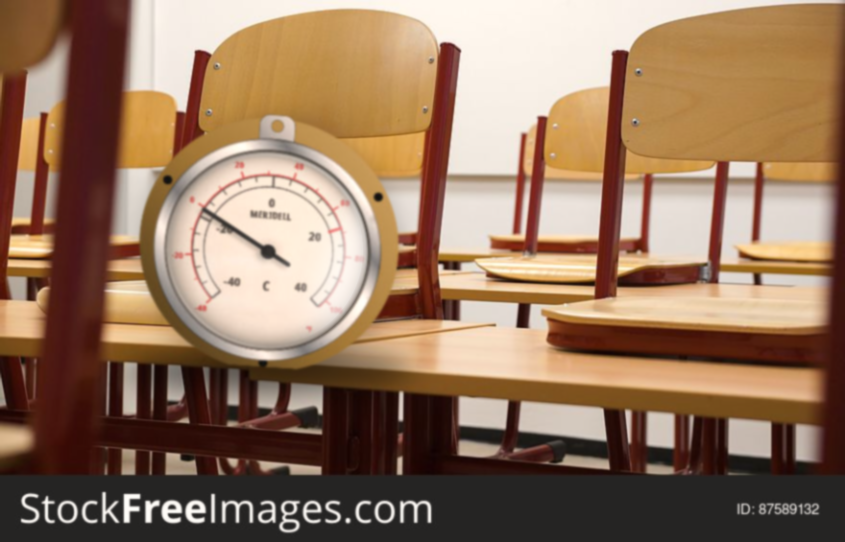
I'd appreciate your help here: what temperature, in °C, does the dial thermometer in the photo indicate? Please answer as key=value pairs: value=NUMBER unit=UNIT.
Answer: value=-18 unit=°C
